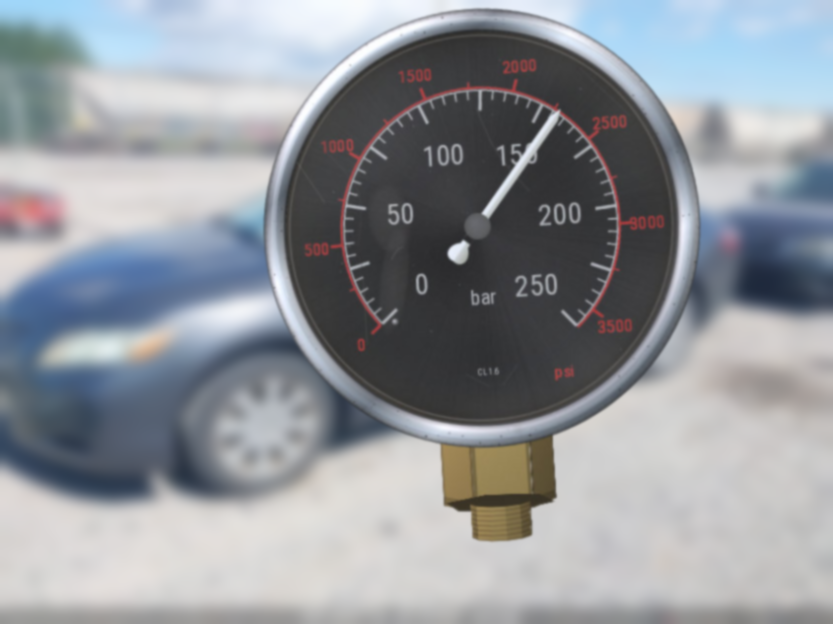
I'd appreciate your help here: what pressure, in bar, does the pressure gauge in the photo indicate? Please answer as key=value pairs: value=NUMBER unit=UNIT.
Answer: value=157.5 unit=bar
